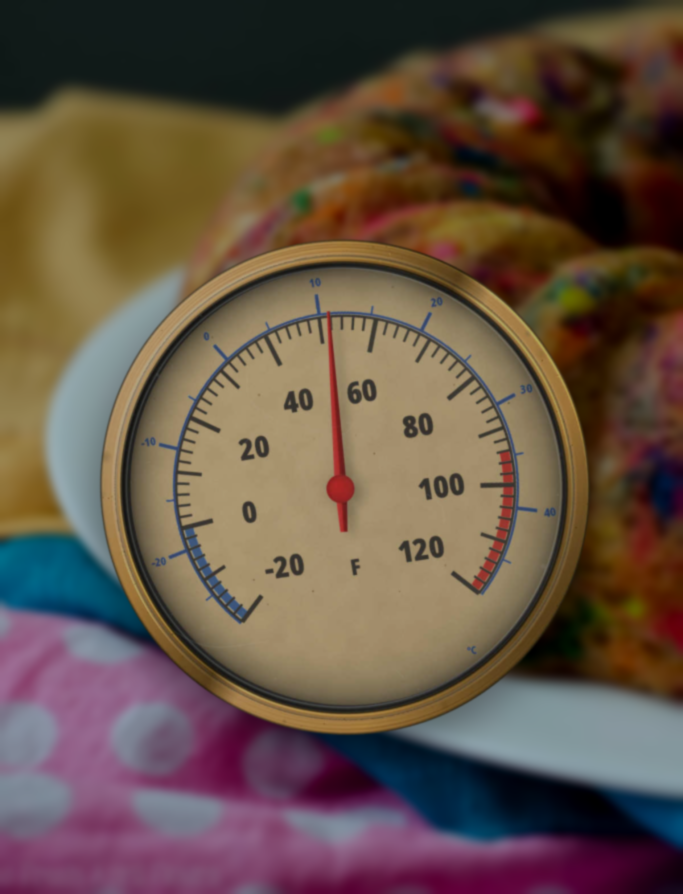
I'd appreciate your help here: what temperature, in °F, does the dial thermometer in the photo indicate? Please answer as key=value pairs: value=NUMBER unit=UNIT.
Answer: value=52 unit=°F
